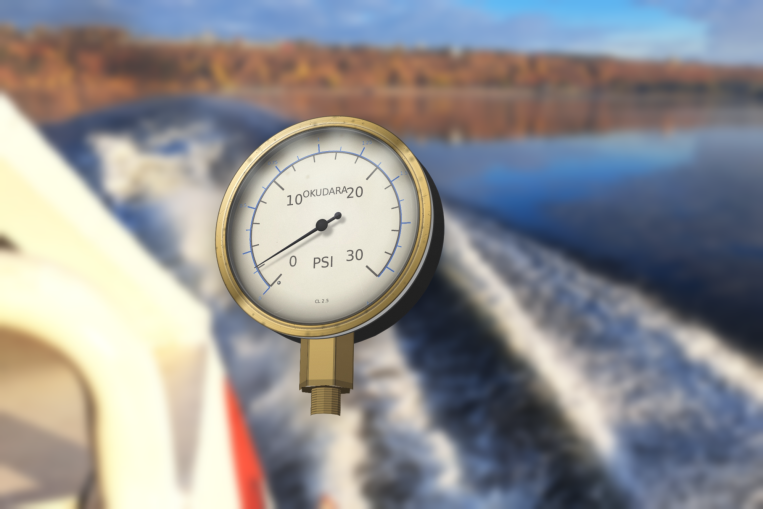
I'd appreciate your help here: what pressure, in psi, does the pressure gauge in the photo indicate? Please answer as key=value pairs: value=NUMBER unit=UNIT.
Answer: value=2 unit=psi
